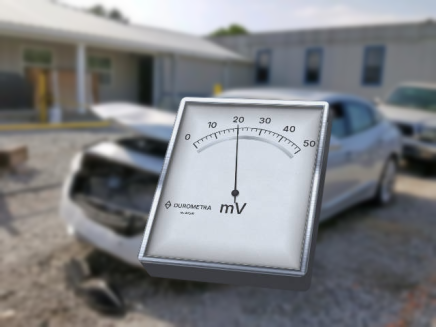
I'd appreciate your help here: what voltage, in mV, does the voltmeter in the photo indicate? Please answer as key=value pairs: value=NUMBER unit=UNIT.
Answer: value=20 unit=mV
